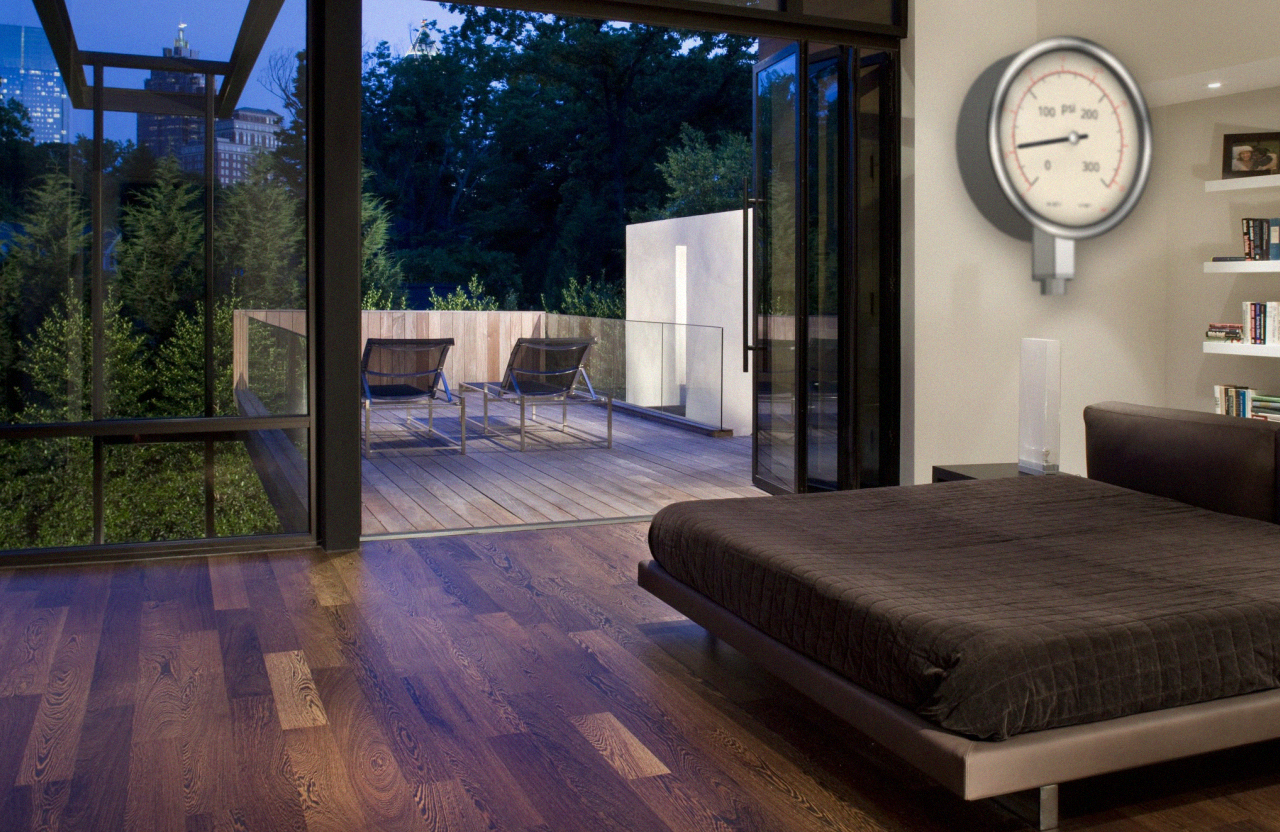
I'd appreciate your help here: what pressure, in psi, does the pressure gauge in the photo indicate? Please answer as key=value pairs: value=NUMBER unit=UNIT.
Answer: value=40 unit=psi
